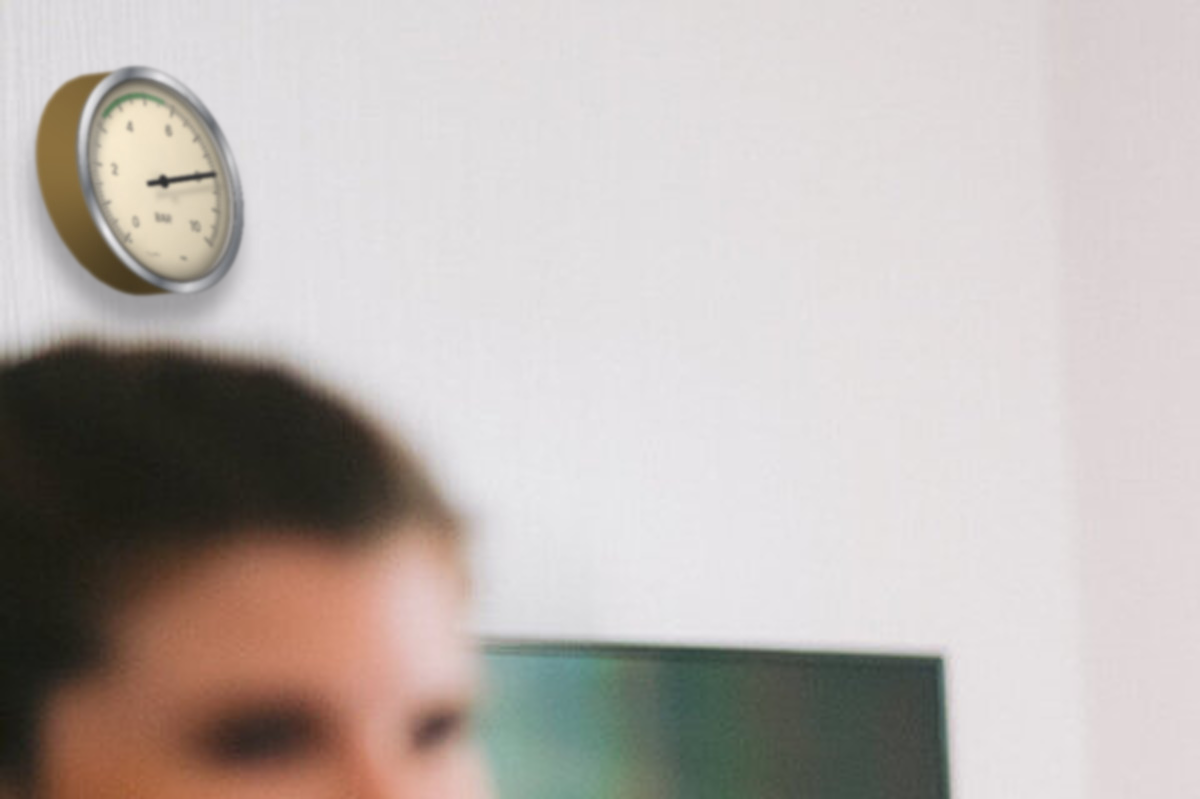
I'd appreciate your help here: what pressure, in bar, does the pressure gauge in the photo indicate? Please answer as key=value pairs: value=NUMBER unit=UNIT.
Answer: value=8 unit=bar
